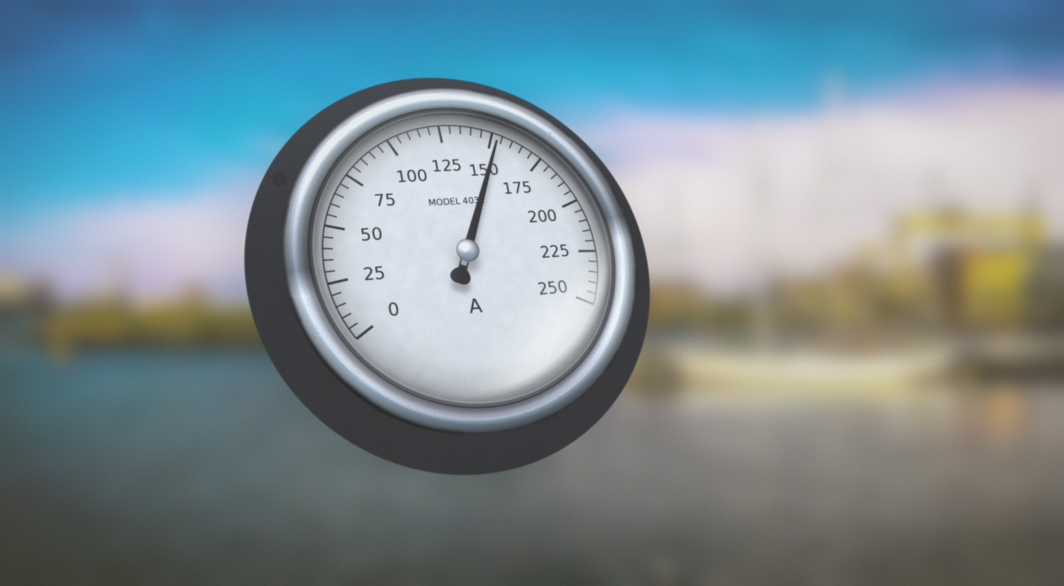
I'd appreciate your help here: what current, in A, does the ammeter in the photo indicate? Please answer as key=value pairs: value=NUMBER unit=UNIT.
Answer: value=152.5 unit=A
